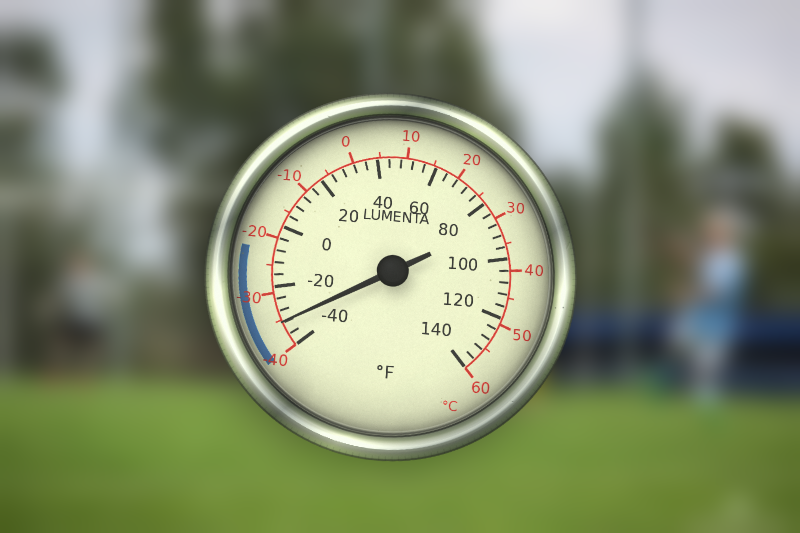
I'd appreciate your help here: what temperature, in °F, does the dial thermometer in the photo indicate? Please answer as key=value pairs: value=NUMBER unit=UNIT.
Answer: value=-32 unit=°F
